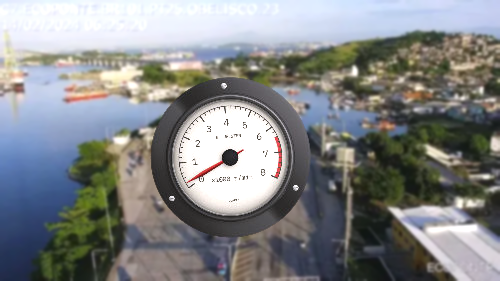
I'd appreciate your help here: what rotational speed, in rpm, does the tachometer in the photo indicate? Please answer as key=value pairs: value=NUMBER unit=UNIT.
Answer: value=200 unit=rpm
